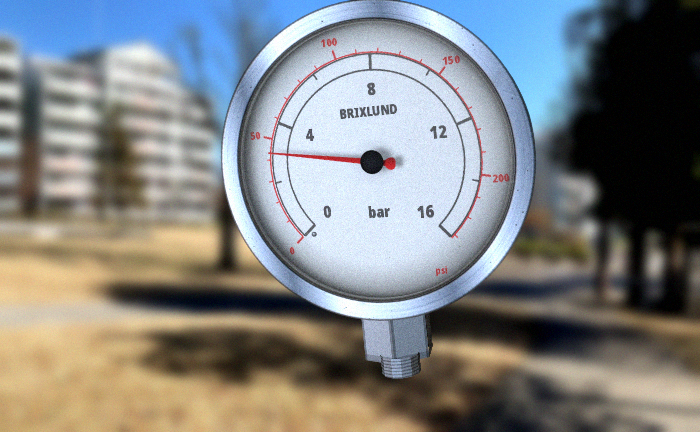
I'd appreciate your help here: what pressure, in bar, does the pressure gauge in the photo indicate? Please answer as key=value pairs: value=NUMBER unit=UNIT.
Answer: value=3 unit=bar
